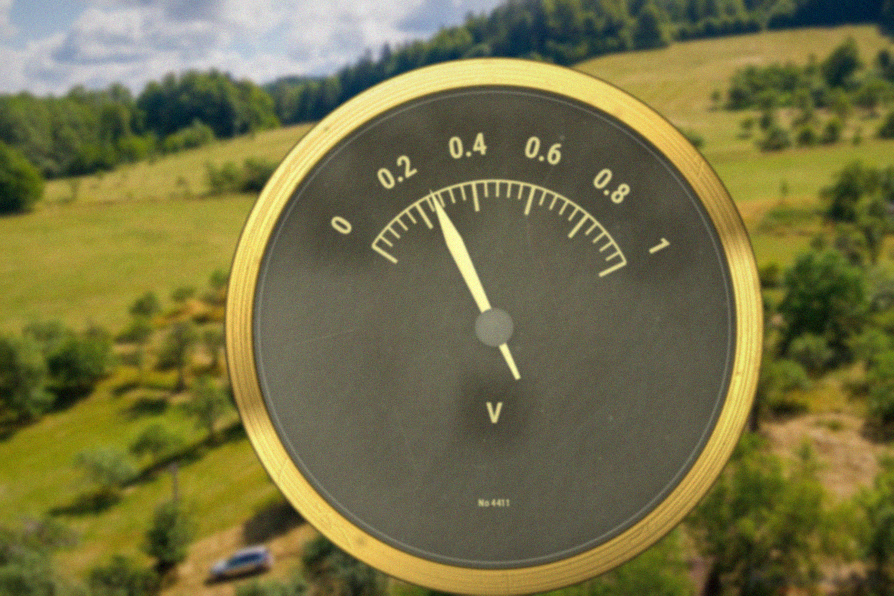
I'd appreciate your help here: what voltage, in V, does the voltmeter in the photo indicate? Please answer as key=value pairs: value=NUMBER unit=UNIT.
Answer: value=0.26 unit=V
